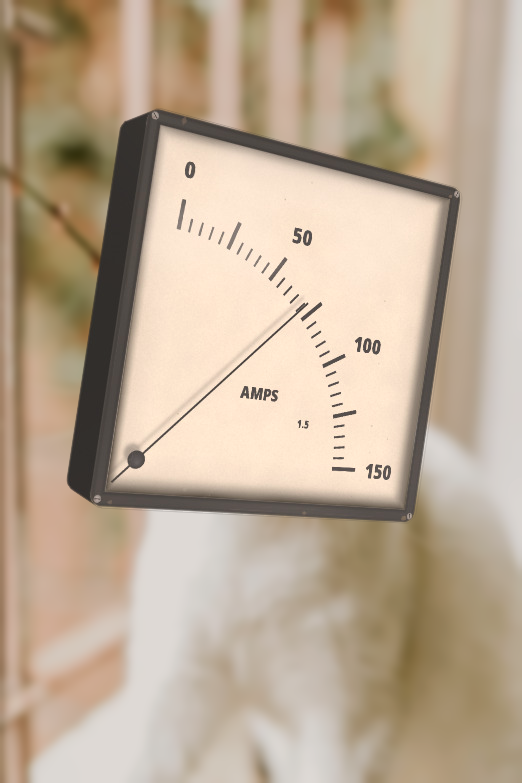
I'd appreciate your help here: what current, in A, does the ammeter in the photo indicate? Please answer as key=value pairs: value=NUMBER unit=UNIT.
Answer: value=70 unit=A
